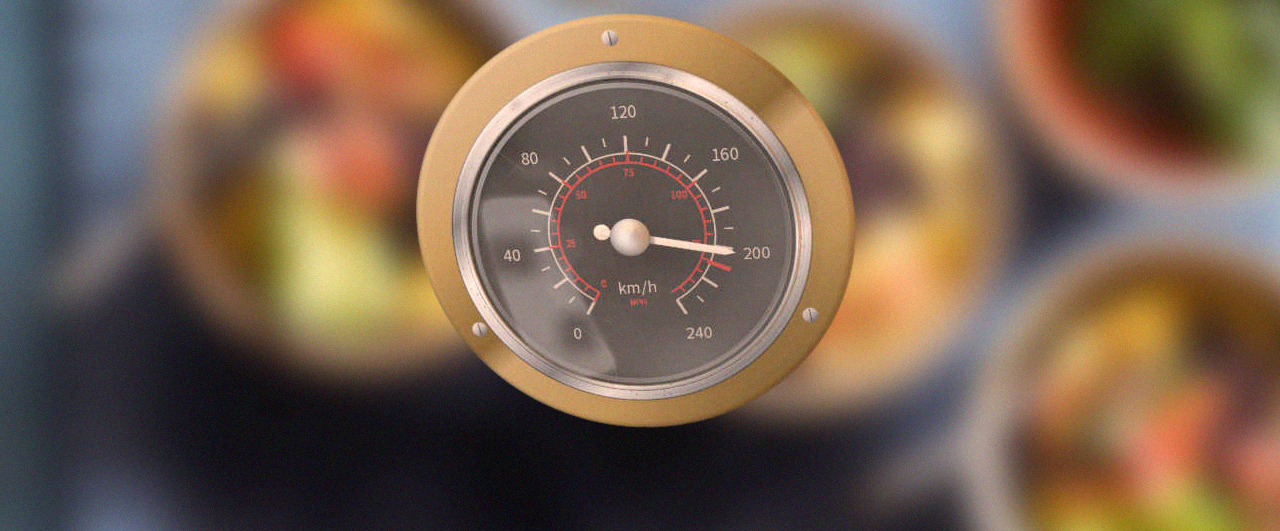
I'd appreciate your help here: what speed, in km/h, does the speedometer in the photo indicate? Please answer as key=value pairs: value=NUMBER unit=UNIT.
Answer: value=200 unit=km/h
